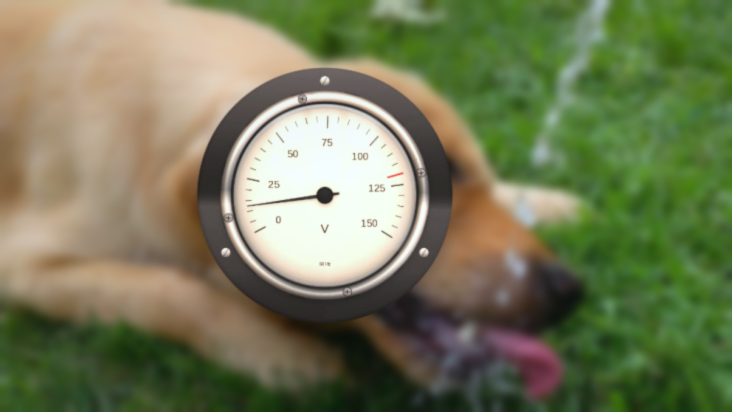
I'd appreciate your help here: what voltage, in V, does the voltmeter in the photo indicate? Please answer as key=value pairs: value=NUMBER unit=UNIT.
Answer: value=12.5 unit=V
